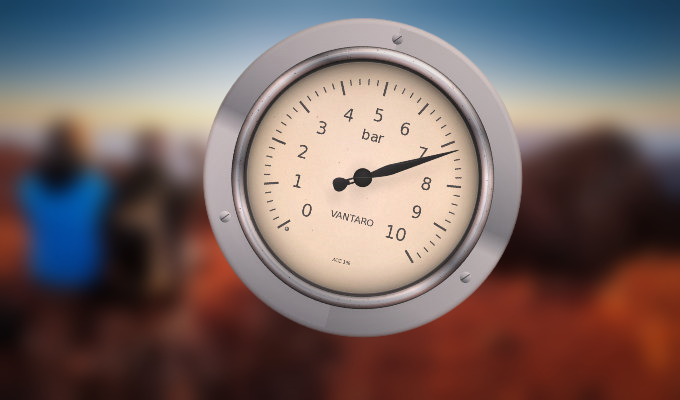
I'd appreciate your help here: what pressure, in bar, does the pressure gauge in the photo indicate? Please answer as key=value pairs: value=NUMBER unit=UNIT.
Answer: value=7.2 unit=bar
